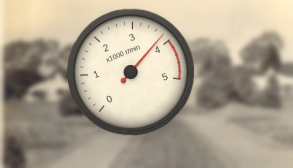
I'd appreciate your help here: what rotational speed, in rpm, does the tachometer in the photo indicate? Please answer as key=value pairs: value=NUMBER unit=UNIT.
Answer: value=3800 unit=rpm
